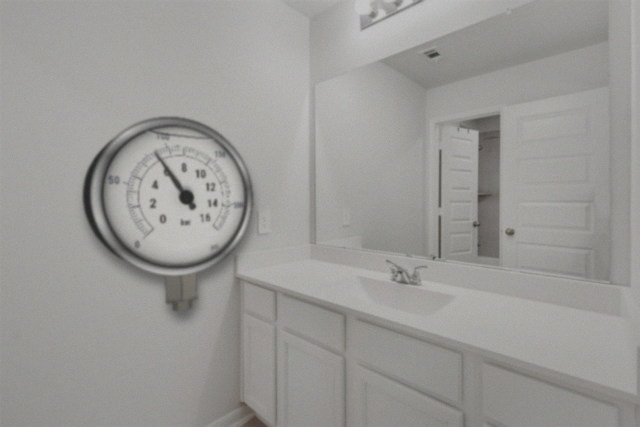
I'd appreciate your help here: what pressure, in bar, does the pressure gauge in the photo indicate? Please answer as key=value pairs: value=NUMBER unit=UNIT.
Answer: value=6 unit=bar
